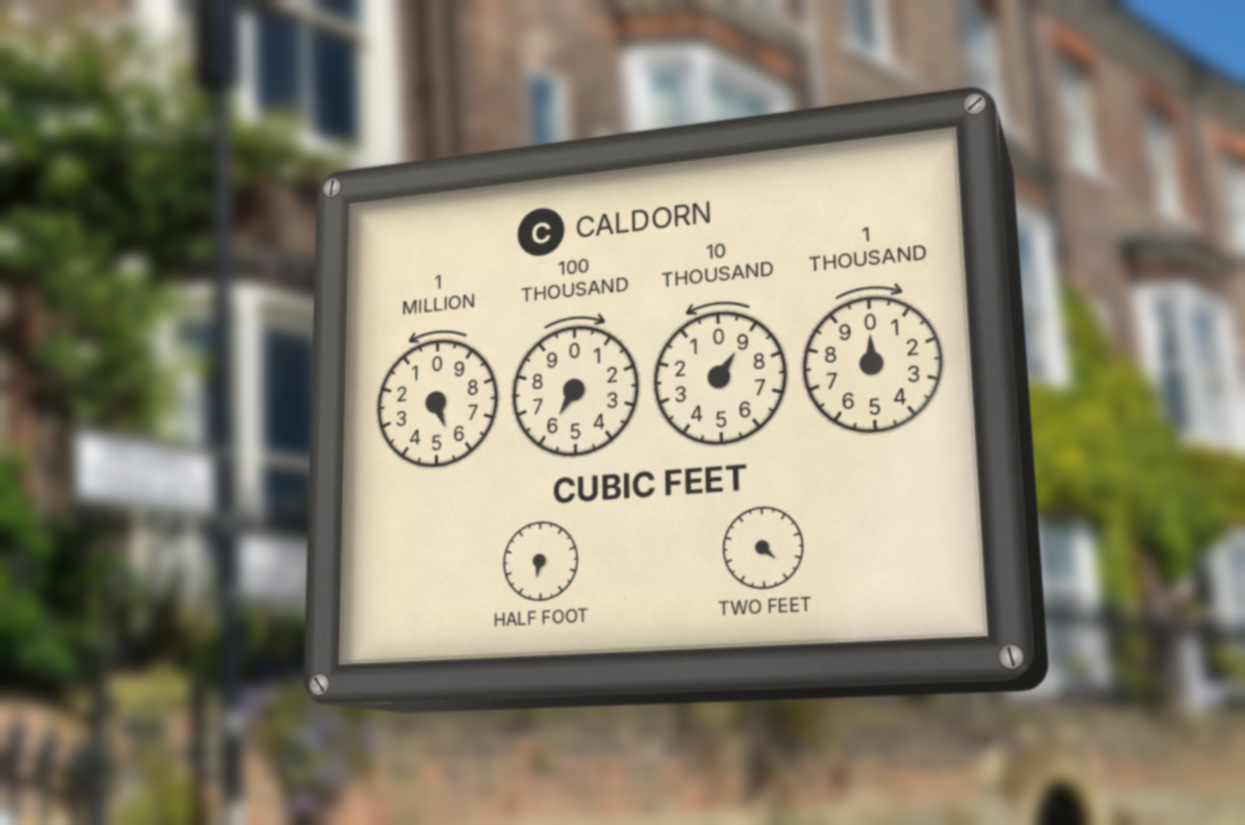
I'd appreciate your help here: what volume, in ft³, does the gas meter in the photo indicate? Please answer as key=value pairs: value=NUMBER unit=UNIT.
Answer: value=559000 unit=ft³
